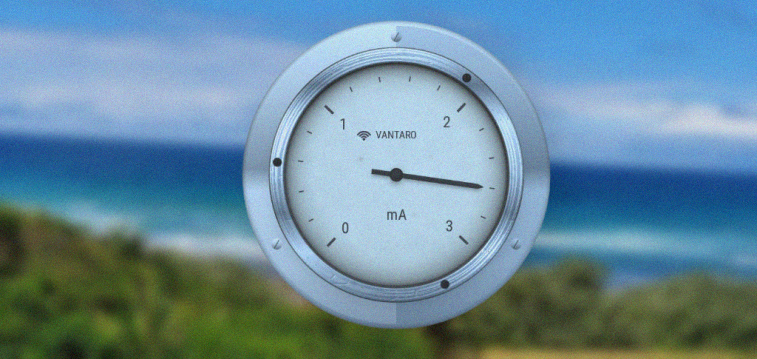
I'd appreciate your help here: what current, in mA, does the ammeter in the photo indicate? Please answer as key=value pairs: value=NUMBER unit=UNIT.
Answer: value=2.6 unit=mA
